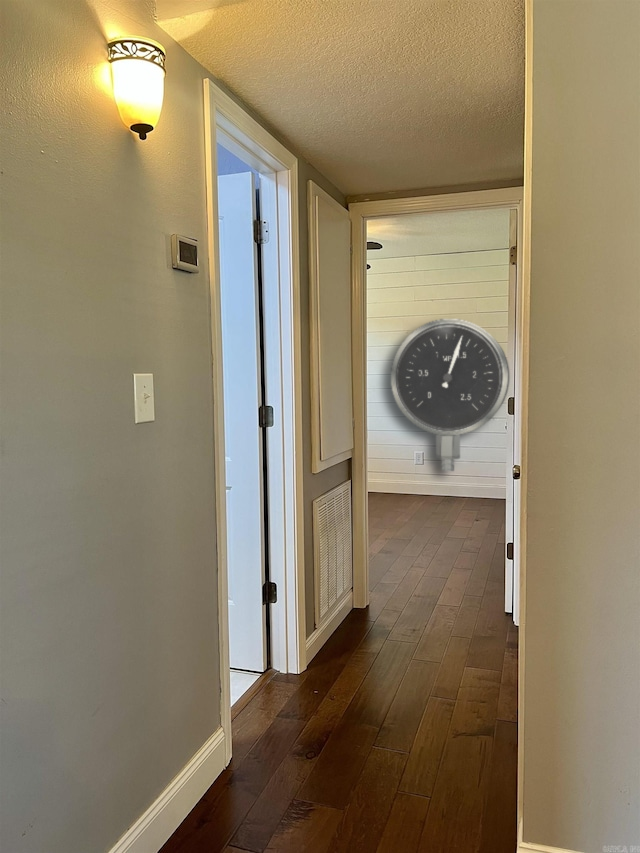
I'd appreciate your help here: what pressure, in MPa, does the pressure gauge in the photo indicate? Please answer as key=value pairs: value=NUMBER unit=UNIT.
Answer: value=1.4 unit=MPa
